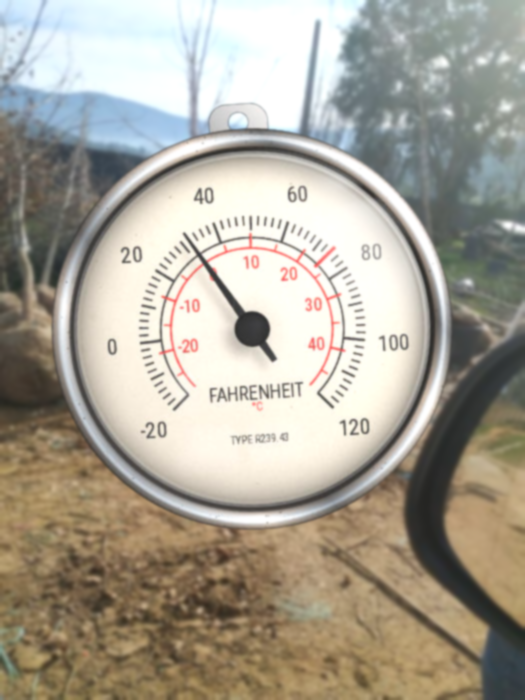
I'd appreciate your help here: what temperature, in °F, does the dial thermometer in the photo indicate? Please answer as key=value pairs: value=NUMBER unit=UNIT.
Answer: value=32 unit=°F
